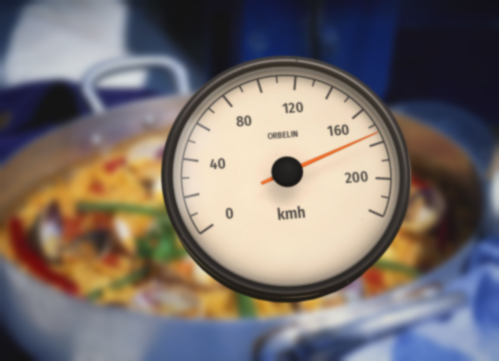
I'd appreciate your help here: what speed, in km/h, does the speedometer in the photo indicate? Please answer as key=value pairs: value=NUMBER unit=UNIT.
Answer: value=175 unit=km/h
